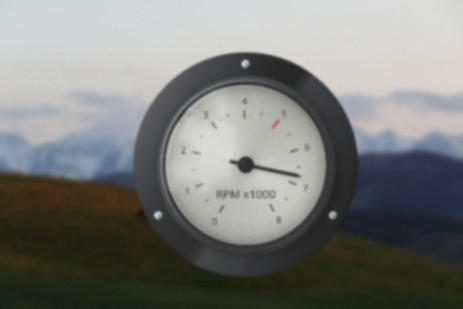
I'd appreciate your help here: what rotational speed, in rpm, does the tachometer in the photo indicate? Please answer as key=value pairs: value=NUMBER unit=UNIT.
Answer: value=6750 unit=rpm
